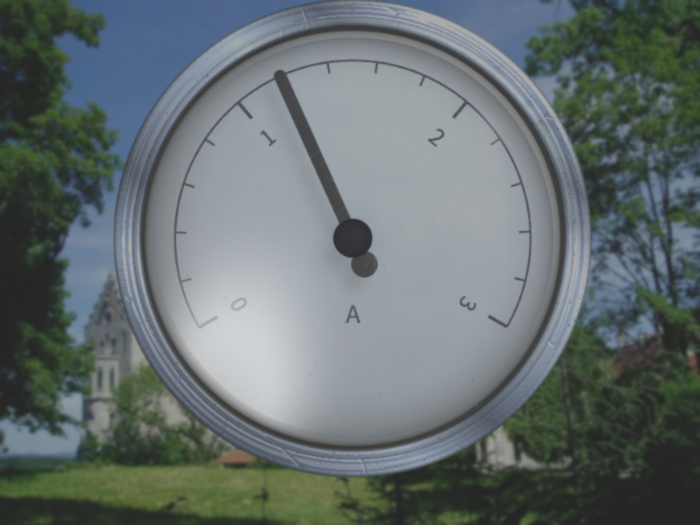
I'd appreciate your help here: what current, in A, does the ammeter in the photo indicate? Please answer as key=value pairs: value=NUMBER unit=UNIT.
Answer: value=1.2 unit=A
